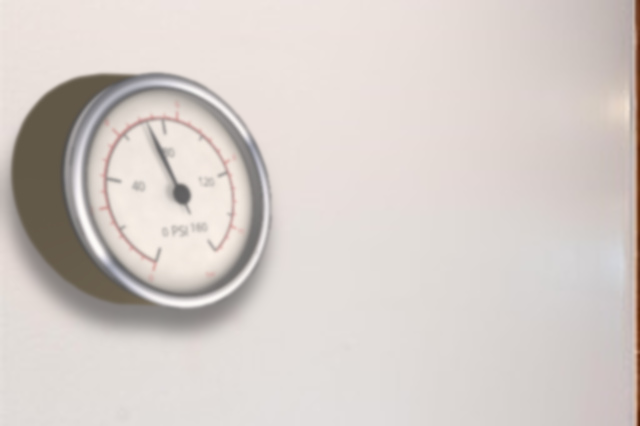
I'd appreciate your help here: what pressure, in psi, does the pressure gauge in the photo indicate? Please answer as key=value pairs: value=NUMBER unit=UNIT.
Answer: value=70 unit=psi
